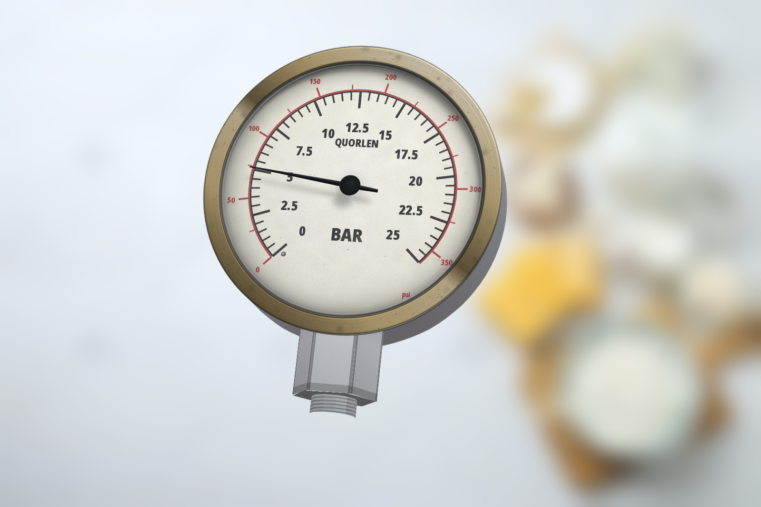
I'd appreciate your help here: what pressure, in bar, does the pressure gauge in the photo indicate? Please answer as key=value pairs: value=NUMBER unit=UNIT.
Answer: value=5 unit=bar
